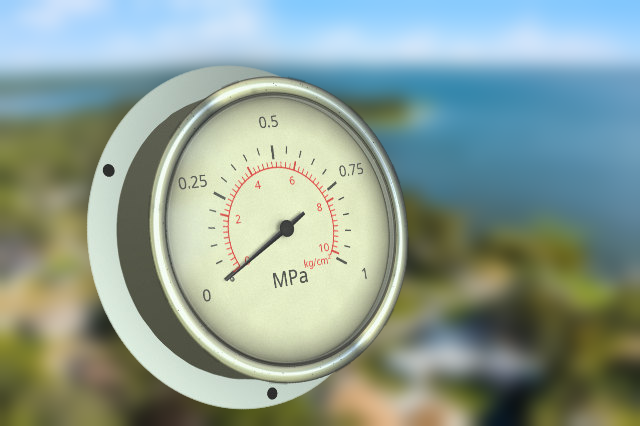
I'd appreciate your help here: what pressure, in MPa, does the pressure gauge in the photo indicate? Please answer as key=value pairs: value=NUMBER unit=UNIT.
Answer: value=0 unit=MPa
